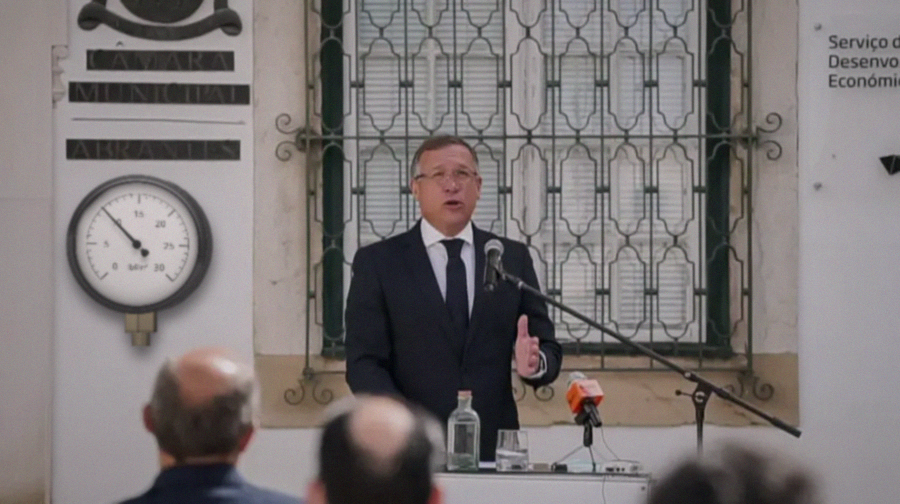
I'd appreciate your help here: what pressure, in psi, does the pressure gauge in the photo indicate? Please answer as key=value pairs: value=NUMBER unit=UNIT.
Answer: value=10 unit=psi
